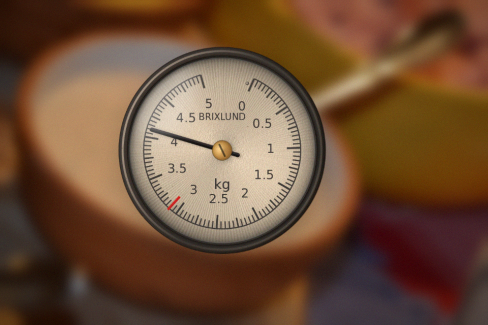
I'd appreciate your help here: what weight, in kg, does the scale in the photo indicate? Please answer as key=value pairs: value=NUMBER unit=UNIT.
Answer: value=4.1 unit=kg
